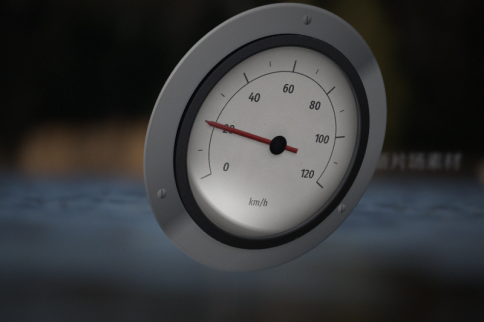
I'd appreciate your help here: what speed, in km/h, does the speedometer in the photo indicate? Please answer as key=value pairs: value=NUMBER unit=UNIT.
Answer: value=20 unit=km/h
